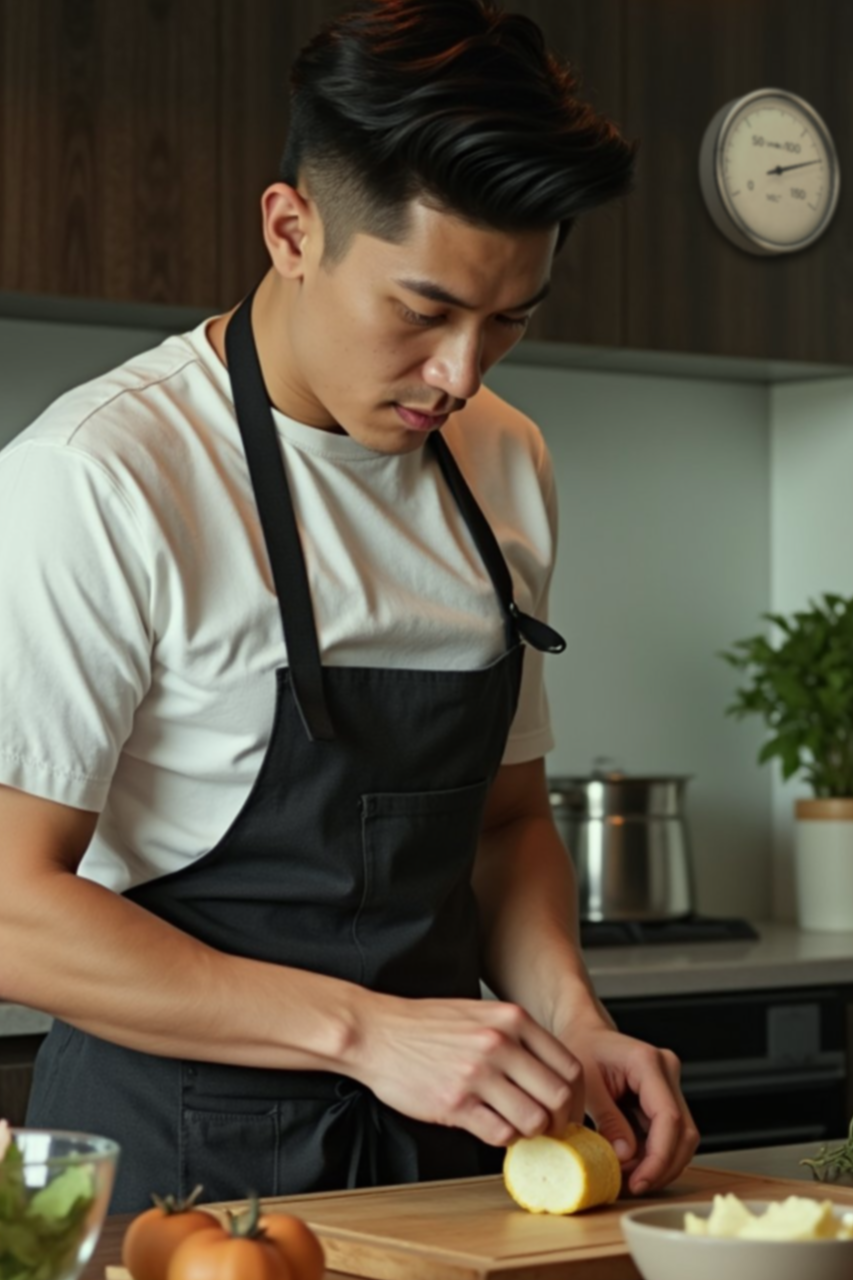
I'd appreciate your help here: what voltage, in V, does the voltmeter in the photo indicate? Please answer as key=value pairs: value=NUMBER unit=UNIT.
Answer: value=120 unit=V
